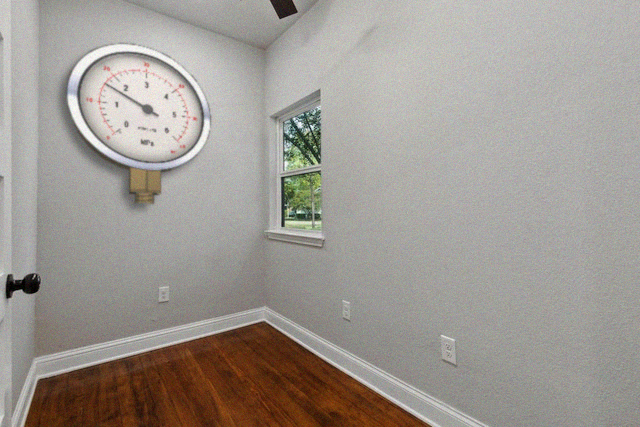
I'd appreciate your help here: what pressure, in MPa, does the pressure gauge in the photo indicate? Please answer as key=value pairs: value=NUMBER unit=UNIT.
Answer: value=1.6 unit=MPa
